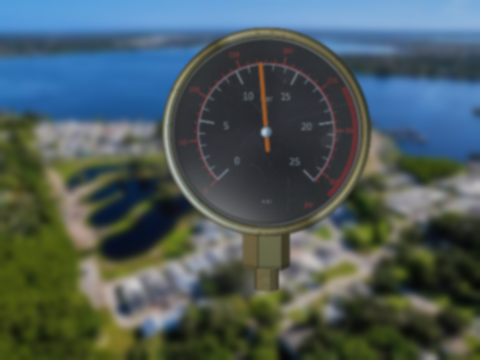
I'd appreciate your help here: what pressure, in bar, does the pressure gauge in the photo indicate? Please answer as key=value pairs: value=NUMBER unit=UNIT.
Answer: value=12 unit=bar
